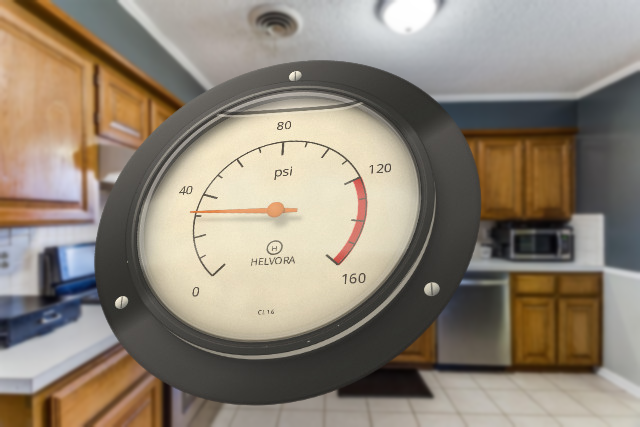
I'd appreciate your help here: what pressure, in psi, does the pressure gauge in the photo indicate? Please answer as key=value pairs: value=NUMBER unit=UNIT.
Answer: value=30 unit=psi
